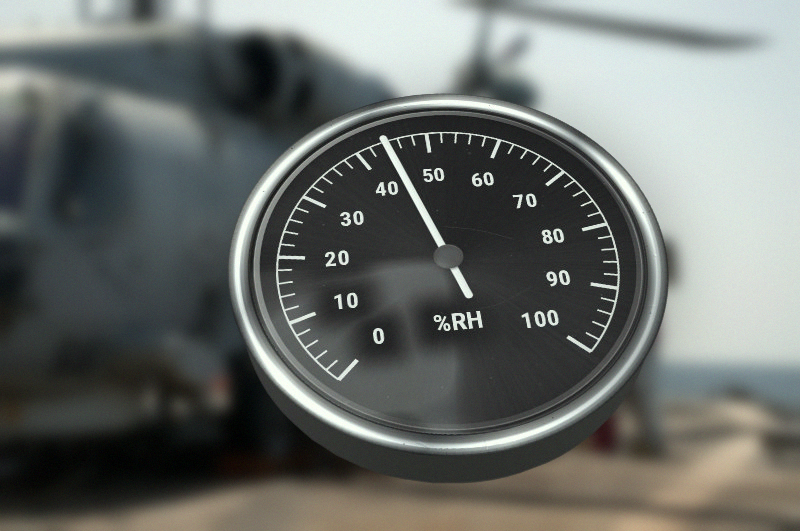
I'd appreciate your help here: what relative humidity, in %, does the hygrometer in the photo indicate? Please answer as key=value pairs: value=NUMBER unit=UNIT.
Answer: value=44 unit=%
